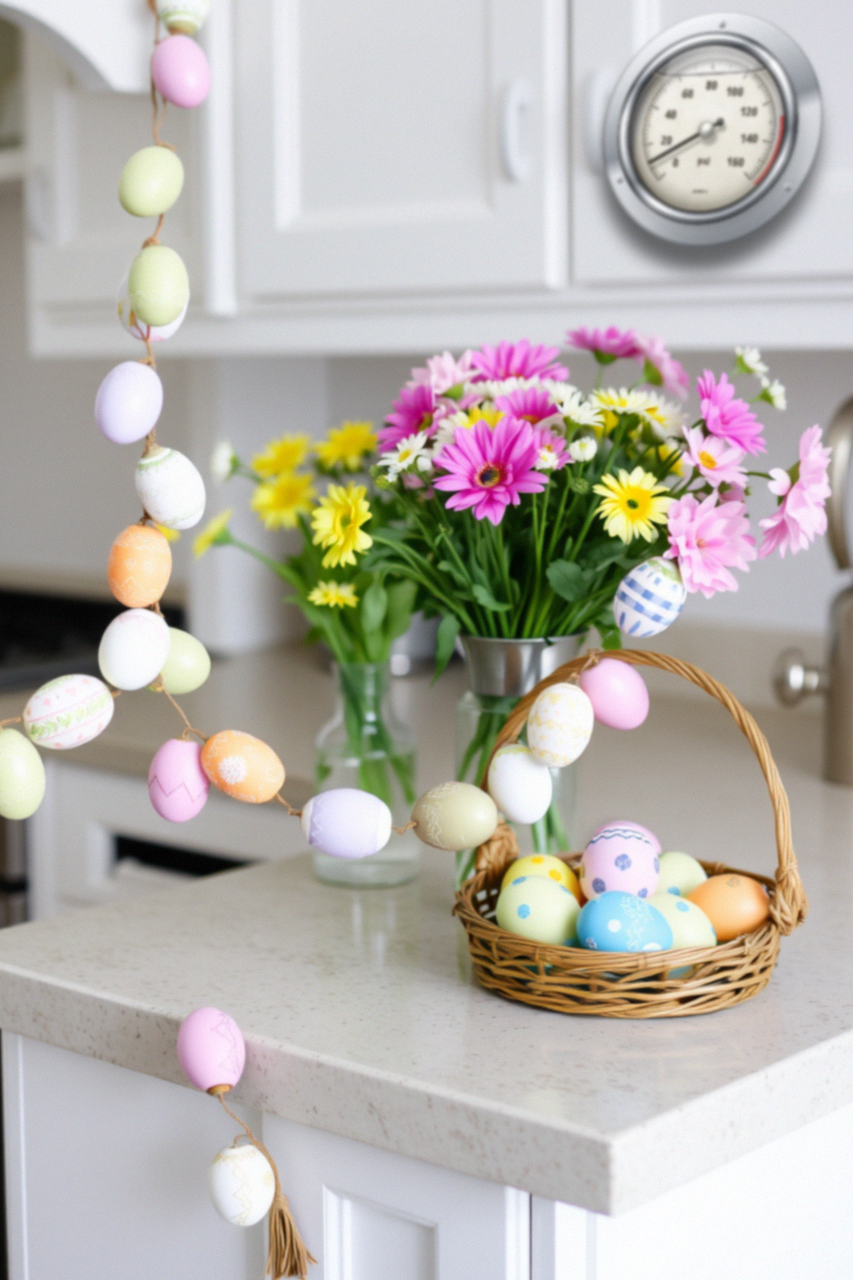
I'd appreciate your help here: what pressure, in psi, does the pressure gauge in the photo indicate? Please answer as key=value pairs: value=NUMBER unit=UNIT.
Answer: value=10 unit=psi
